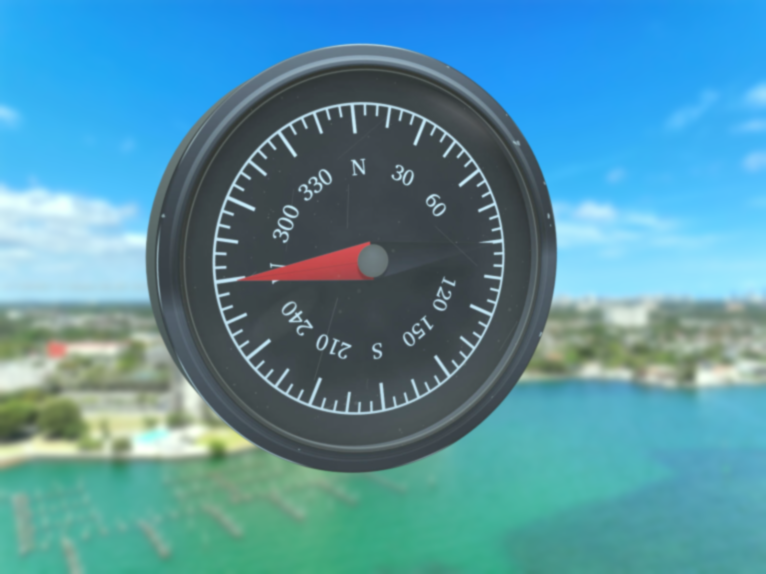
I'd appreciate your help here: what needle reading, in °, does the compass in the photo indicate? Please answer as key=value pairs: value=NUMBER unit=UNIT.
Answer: value=270 unit=°
